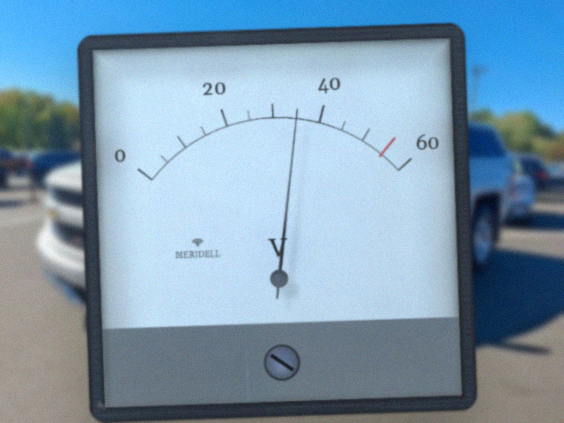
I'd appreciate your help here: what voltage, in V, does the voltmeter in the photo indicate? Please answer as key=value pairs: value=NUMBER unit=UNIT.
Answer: value=35 unit=V
